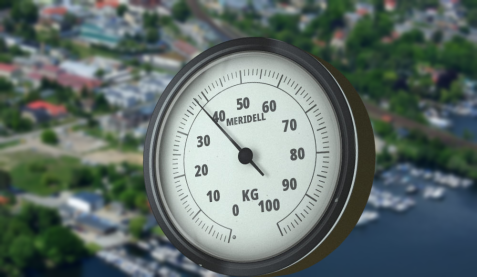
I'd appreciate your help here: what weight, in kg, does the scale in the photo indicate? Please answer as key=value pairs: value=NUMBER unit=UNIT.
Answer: value=38 unit=kg
